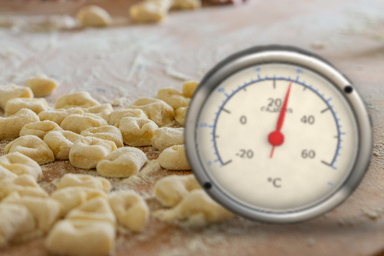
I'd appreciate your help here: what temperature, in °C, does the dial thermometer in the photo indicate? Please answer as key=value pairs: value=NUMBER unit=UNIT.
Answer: value=25 unit=°C
